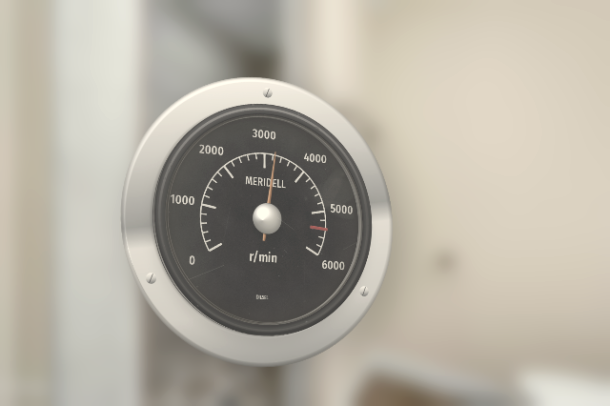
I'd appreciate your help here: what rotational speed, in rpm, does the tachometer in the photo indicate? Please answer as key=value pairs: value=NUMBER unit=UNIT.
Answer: value=3200 unit=rpm
